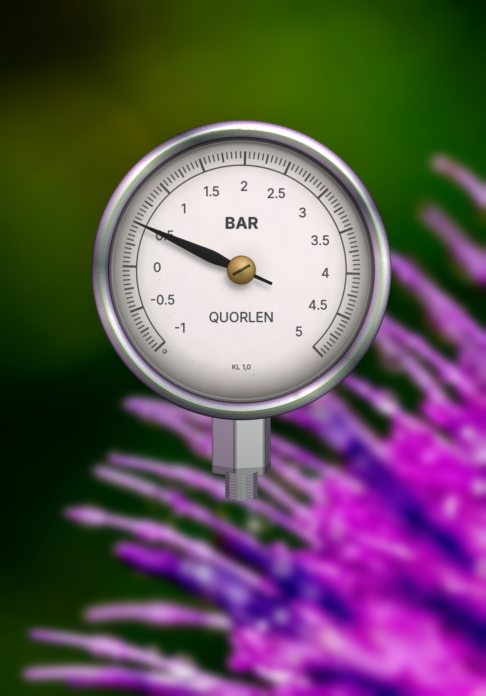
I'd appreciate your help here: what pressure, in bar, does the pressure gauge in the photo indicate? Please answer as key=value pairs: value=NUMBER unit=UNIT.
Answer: value=0.5 unit=bar
